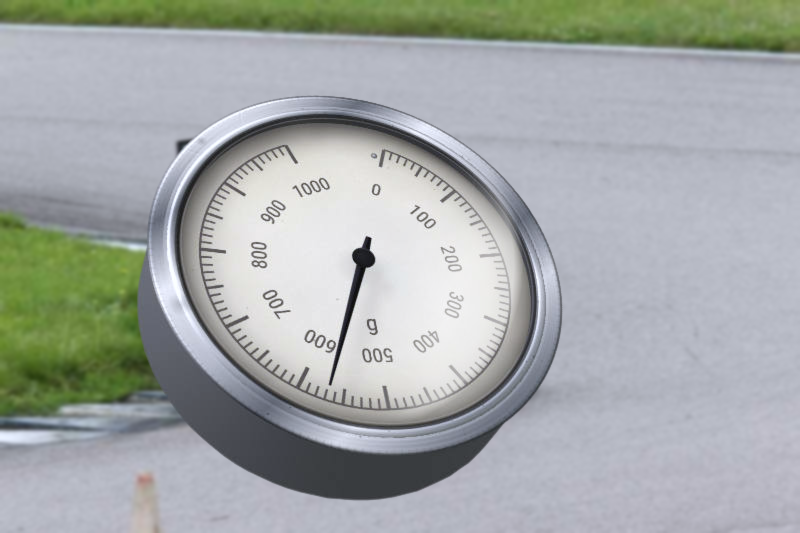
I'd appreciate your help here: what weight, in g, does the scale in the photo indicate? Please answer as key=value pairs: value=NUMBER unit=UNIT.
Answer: value=570 unit=g
